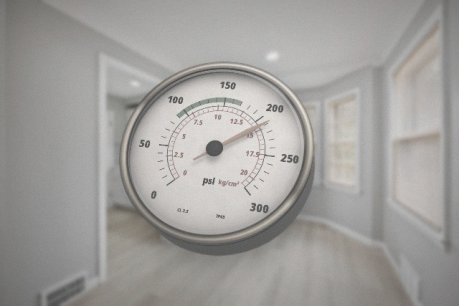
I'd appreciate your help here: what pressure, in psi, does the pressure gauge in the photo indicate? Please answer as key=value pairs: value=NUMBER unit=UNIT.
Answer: value=210 unit=psi
